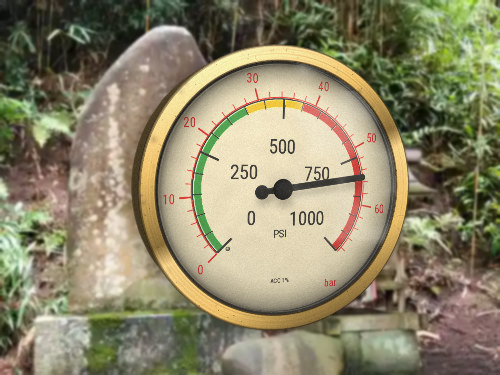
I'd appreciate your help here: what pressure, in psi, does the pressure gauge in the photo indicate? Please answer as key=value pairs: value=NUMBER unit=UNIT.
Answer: value=800 unit=psi
